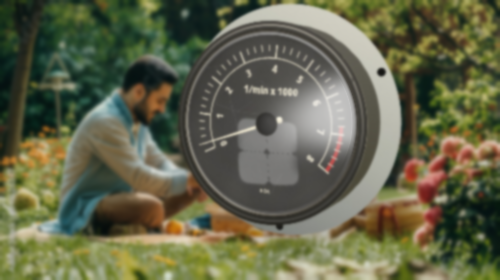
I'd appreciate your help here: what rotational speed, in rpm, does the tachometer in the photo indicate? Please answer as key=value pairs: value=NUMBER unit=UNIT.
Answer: value=200 unit=rpm
